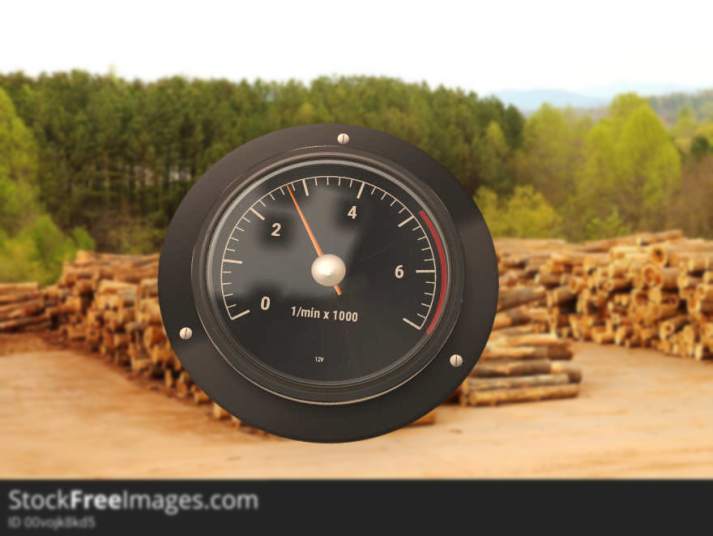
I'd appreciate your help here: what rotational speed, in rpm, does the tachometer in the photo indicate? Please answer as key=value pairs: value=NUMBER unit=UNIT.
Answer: value=2700 unit=rpm
